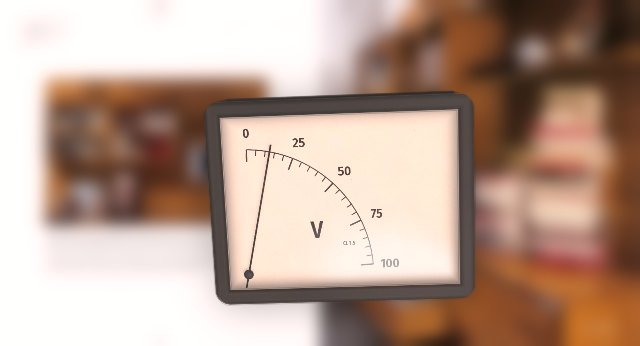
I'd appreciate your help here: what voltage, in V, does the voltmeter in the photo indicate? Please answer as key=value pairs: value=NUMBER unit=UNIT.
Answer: value=12.5 unit=V
